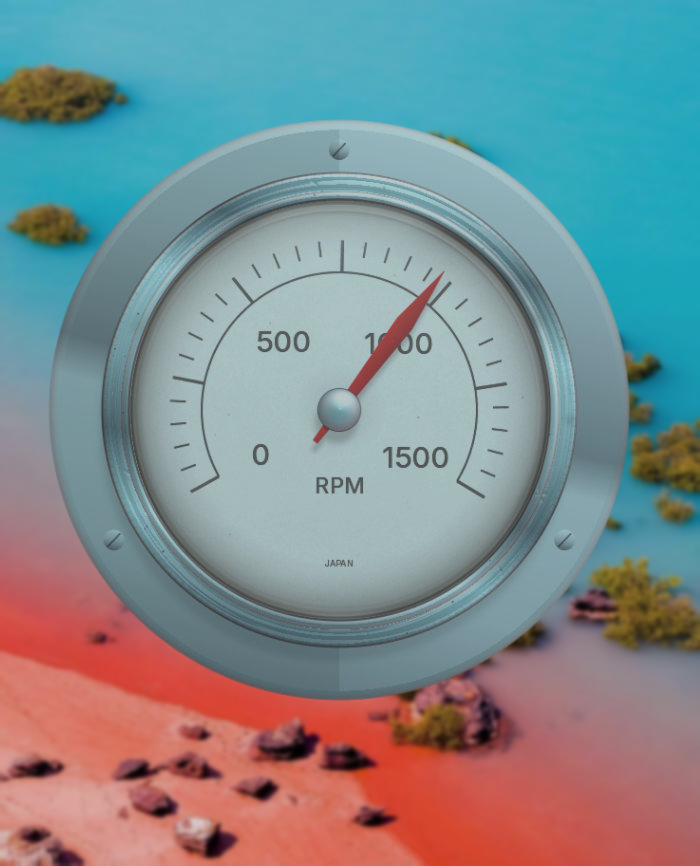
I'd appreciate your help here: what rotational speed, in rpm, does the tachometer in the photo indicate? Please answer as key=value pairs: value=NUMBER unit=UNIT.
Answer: value=975 unit=rpm
